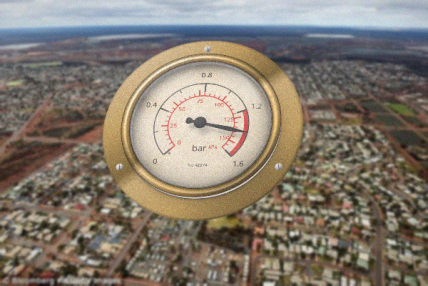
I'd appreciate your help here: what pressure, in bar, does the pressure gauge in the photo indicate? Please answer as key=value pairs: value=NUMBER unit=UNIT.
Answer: value=1.4 unit=bar
